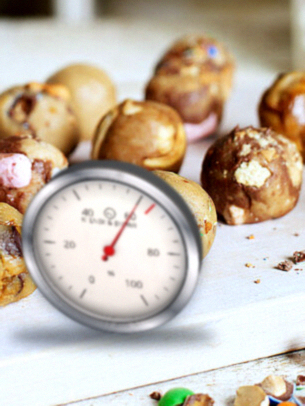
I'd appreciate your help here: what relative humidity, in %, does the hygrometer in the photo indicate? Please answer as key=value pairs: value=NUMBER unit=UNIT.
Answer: value=60 unit=%
